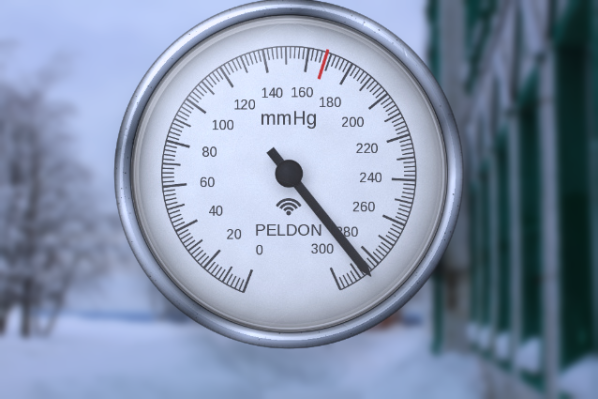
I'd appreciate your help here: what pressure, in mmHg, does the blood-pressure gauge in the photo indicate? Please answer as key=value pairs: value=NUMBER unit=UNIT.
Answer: value=286 unit=mmHg
